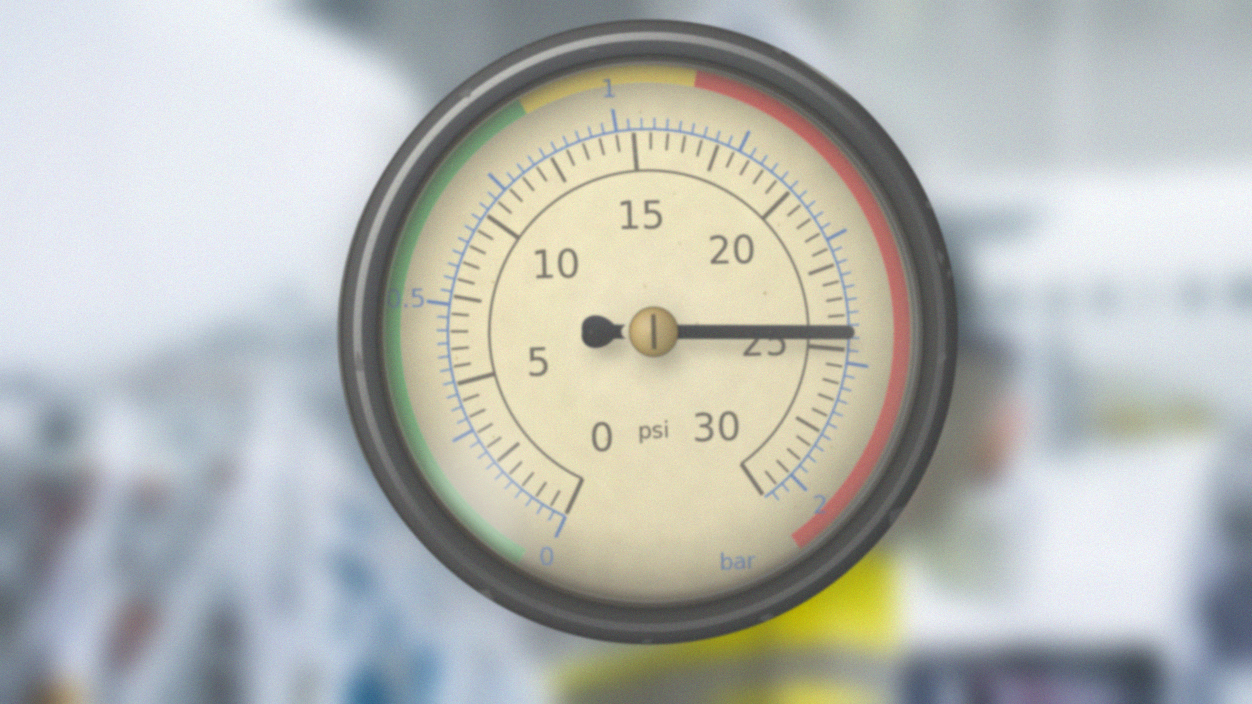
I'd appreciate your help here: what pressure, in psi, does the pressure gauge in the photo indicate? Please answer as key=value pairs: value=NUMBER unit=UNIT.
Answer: value=24.5 unit=psi
